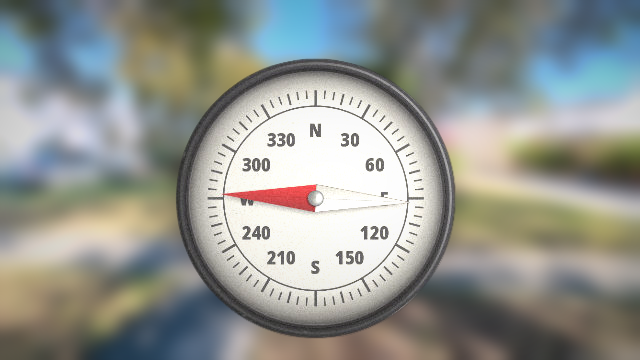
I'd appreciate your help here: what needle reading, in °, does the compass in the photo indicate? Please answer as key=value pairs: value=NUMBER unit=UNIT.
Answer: value=272.5 unit=°
